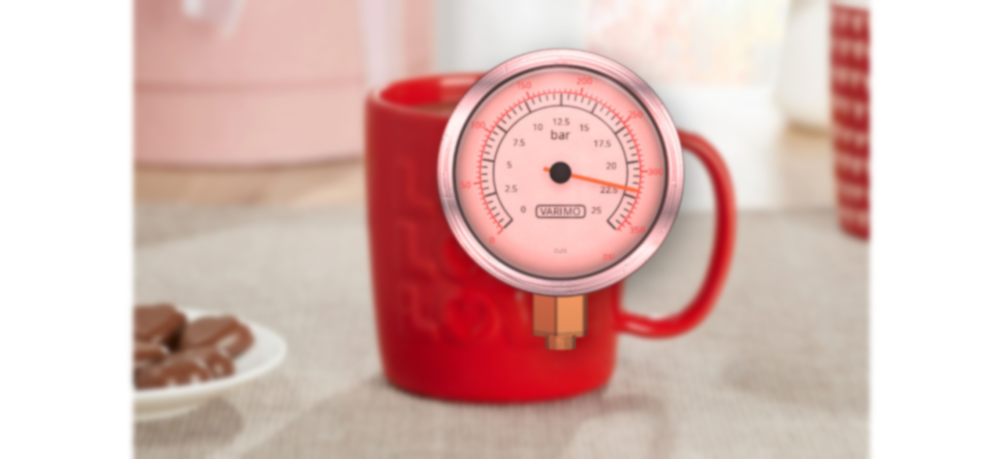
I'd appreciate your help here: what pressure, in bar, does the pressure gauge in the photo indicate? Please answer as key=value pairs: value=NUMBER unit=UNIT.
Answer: value=22 unit=bar
